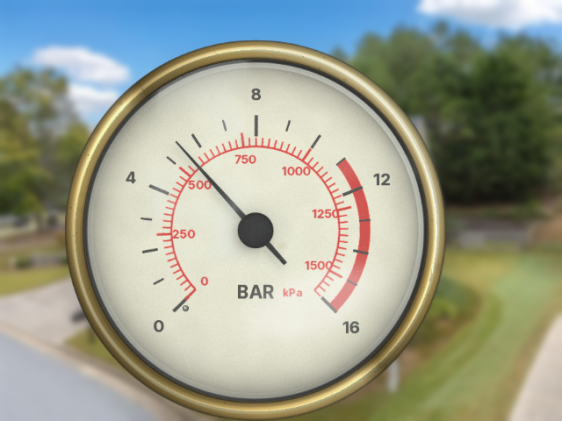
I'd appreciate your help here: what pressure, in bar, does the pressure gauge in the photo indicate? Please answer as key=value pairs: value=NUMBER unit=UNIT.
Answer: value=5.5 unit=bar
